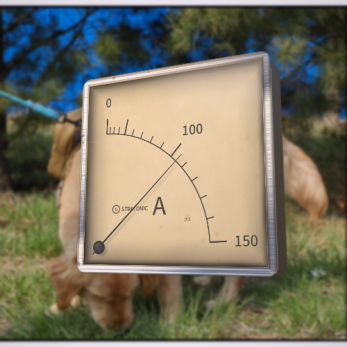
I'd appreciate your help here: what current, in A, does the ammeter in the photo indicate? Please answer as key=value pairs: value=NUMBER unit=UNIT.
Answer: value=105 unit=A
